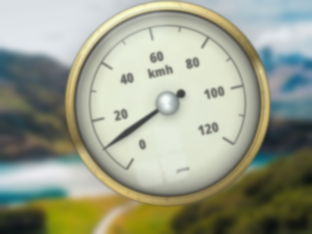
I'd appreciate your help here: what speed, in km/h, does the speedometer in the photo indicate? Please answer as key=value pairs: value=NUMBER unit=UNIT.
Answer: value=10 unit=km/h
